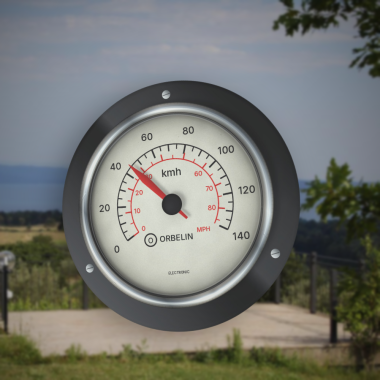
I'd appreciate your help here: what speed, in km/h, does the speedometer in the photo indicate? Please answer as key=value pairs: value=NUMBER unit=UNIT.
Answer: value=45 unit=km/h
